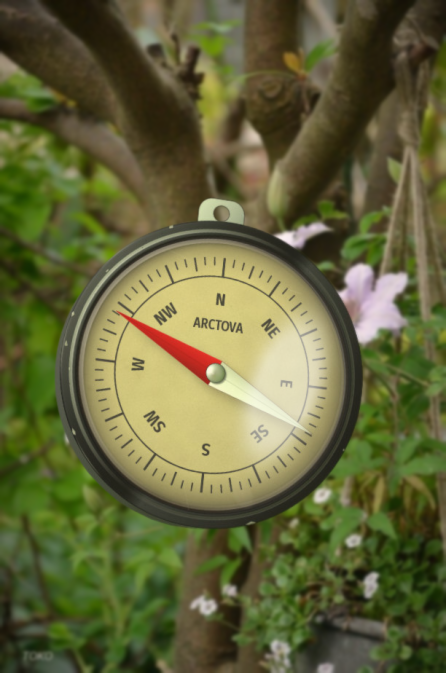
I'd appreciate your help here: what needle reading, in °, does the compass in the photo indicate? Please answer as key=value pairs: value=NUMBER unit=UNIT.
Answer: value=295 unit=°
